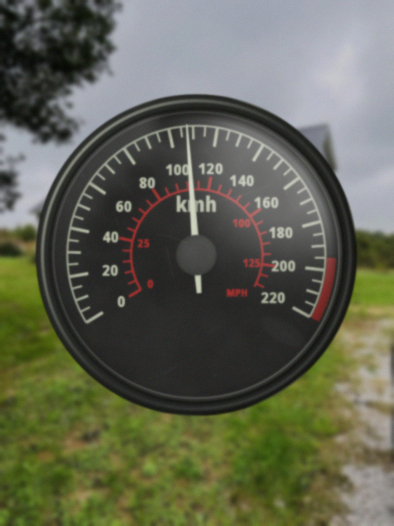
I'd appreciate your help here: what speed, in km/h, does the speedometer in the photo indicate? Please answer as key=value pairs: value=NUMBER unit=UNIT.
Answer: value=107.5 unit=km/h
